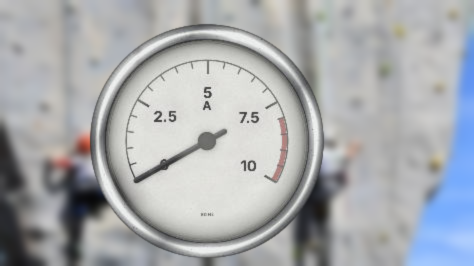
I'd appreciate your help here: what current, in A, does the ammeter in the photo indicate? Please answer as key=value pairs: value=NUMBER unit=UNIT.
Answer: value=0 unit=A
